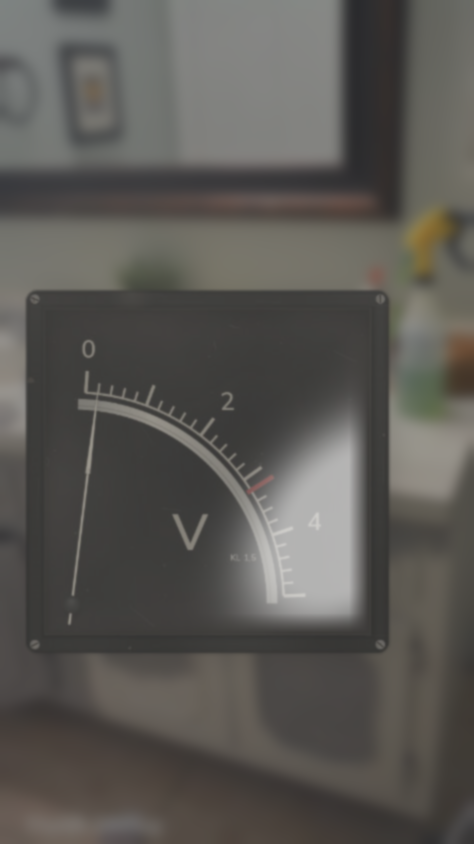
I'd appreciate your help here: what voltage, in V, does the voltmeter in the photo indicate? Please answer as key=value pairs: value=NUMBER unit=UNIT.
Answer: value=0.2 unit=V
